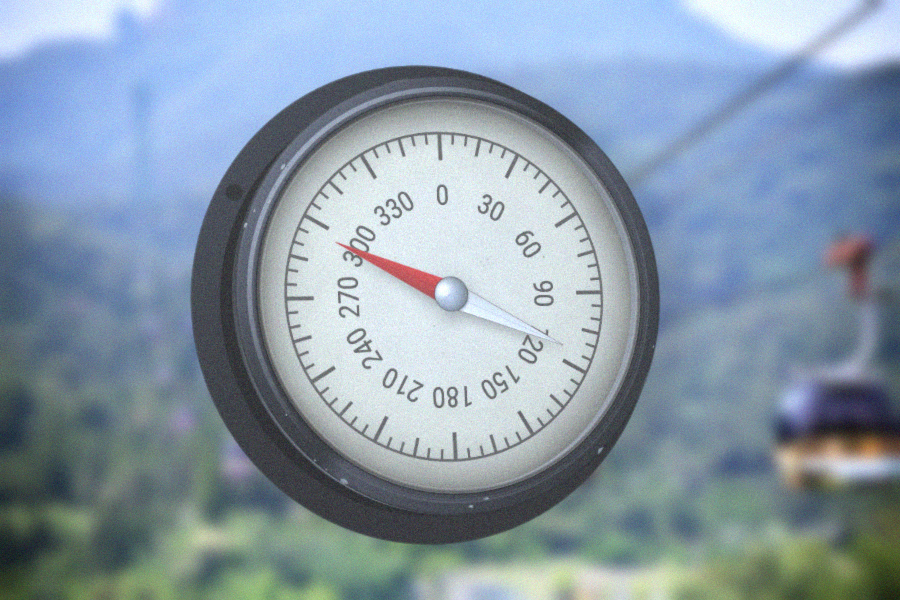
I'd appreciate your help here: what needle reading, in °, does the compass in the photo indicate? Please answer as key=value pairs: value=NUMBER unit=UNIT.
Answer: value=295 unit=°
